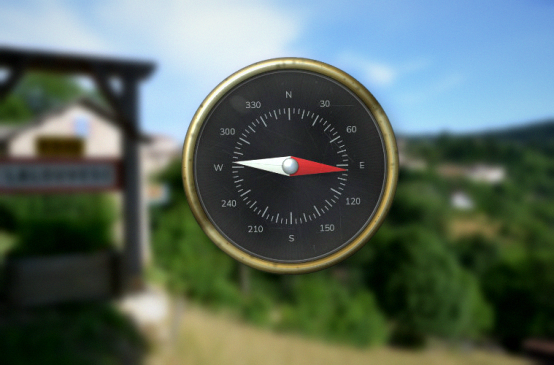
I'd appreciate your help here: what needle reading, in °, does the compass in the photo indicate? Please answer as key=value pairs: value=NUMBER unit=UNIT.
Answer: value=95 unit=°
